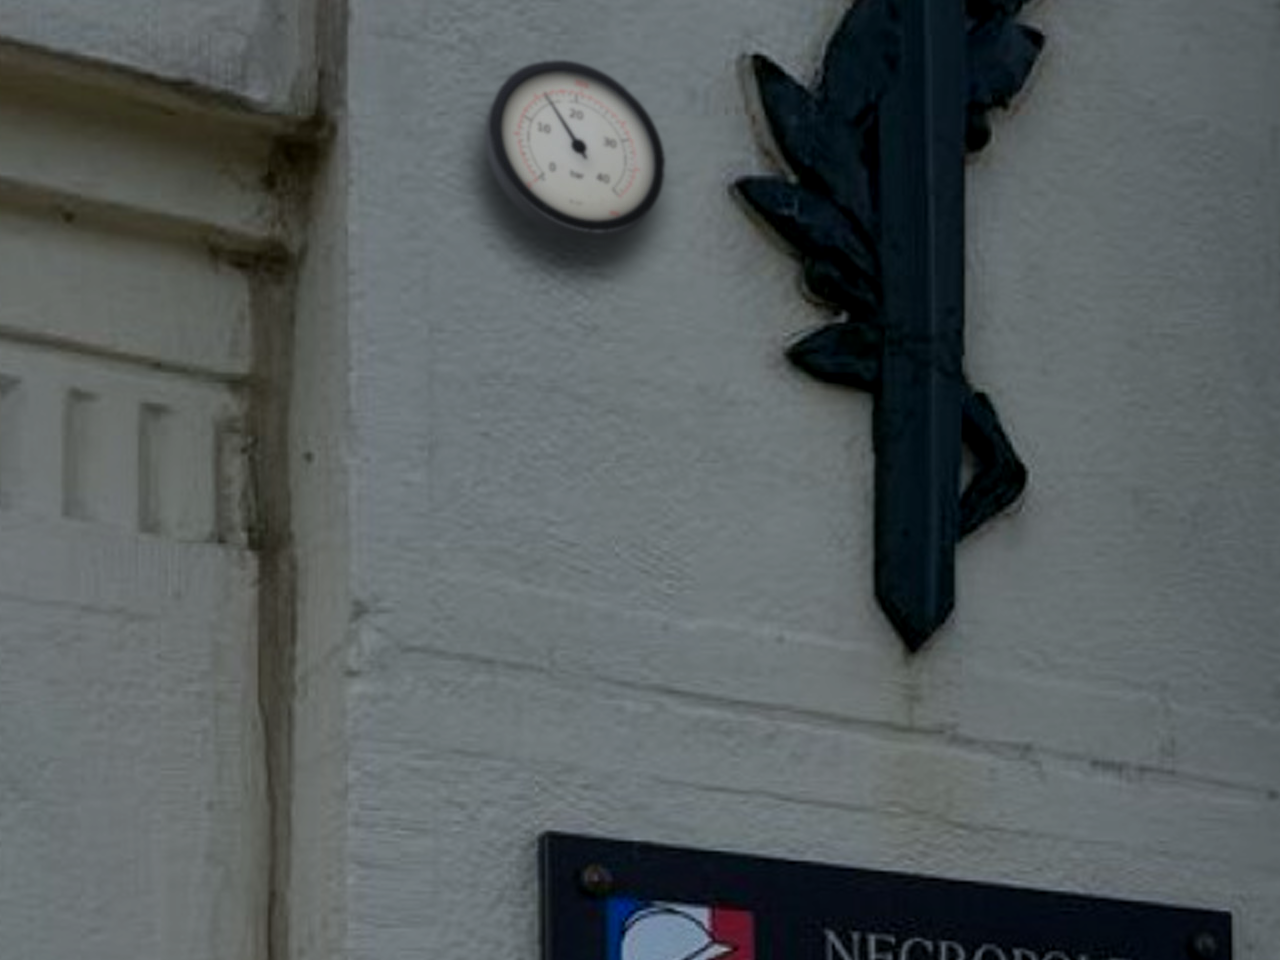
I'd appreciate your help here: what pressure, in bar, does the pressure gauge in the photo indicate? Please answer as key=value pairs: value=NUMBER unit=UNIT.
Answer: value=15 unit=bar
